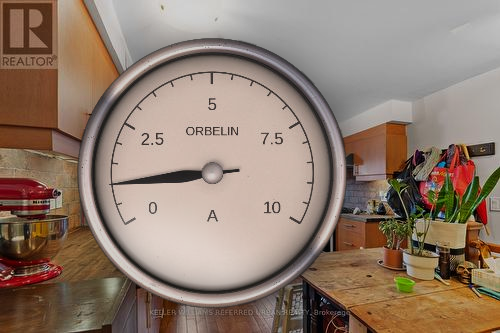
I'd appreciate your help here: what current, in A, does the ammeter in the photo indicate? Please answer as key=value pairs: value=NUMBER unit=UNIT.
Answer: value=1 unit=A
